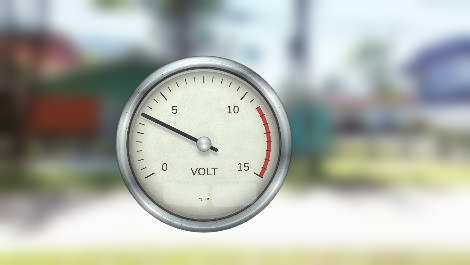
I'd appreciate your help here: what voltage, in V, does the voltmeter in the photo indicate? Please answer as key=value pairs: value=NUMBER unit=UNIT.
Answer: value=3.5 unit=V
